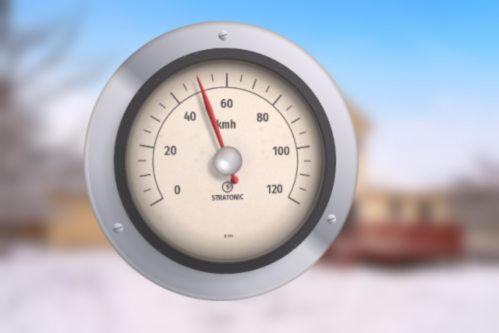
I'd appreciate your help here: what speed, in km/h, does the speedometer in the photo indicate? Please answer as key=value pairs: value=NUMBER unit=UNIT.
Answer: value=50 unit=km/h
